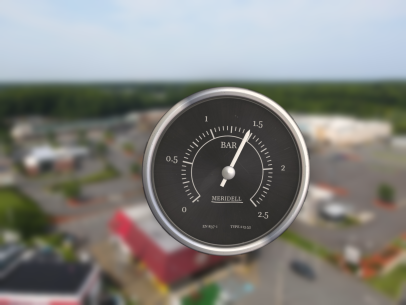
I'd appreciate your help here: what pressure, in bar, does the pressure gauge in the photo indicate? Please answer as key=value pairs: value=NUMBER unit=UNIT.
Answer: value=1.45 unit=bar
